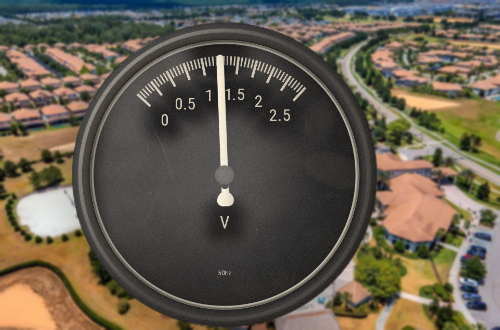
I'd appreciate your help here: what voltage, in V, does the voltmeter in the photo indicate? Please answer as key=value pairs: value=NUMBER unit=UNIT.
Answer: value=1.25 unit=V
